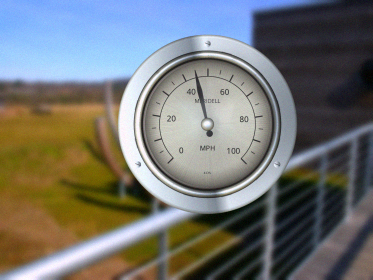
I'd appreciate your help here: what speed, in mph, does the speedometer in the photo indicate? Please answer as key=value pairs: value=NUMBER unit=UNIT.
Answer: value=45 unit=mph
